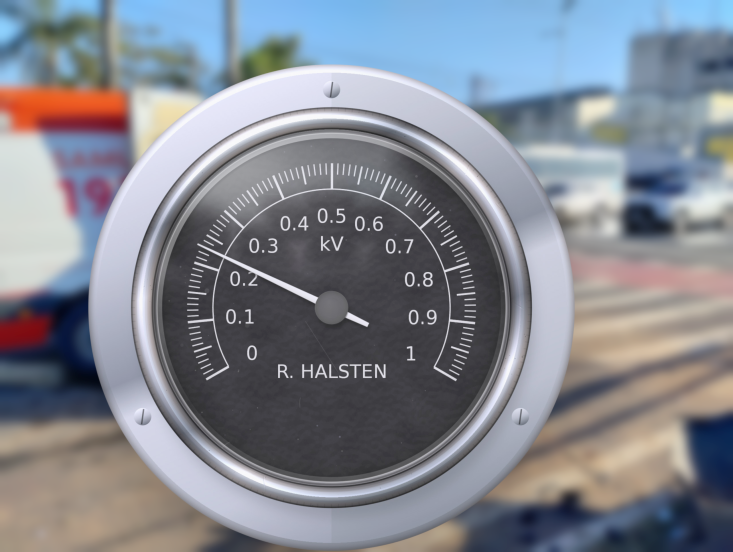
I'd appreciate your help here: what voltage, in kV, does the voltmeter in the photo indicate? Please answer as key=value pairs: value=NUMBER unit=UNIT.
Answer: value=0.23 unit=kV
